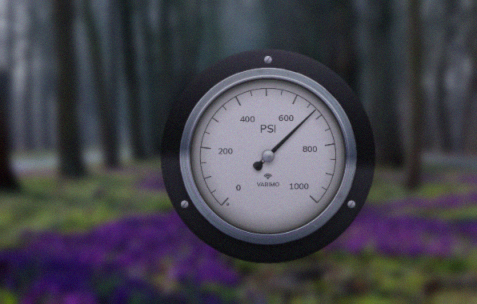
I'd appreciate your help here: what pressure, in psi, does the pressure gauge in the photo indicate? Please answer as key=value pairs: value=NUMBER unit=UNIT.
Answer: value=675 unit=psi
